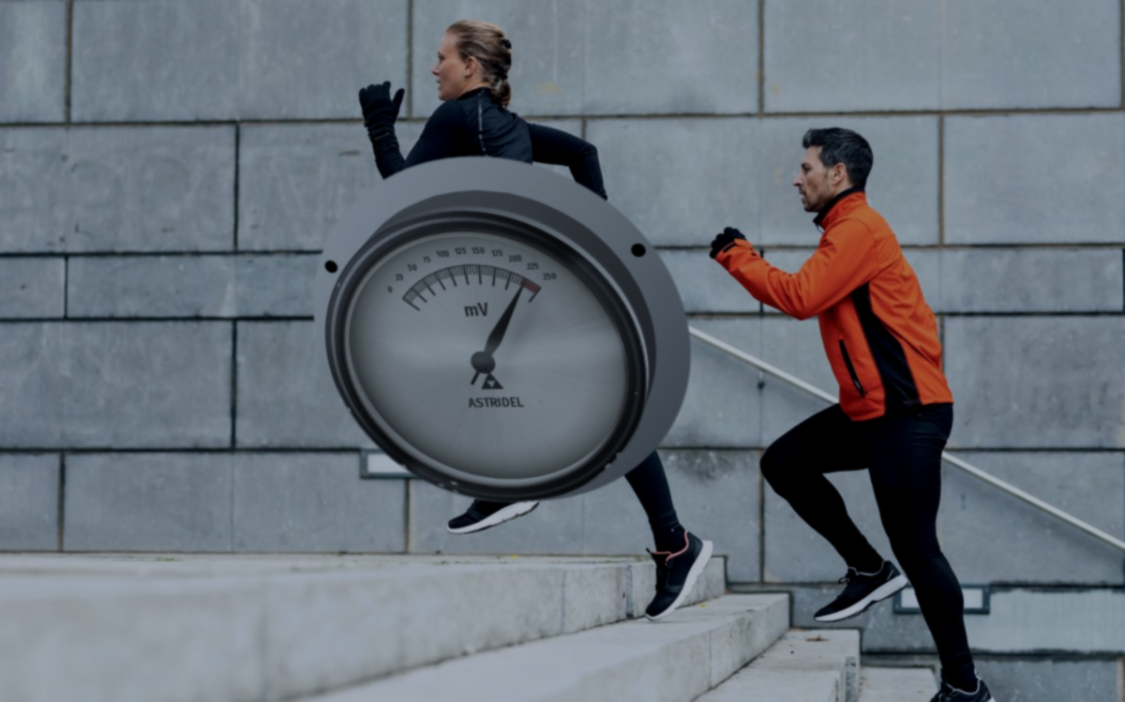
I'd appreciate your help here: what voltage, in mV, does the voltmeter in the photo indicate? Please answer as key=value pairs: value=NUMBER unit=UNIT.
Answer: value=225 unit=mV
